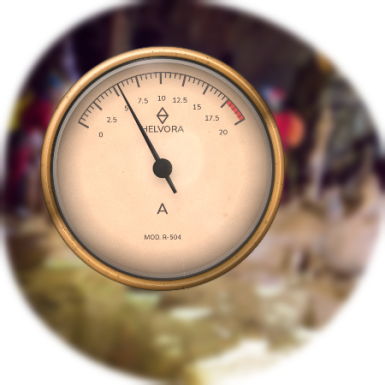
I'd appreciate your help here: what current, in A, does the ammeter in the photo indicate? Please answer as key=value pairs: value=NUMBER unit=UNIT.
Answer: value=5.5 unit=A
